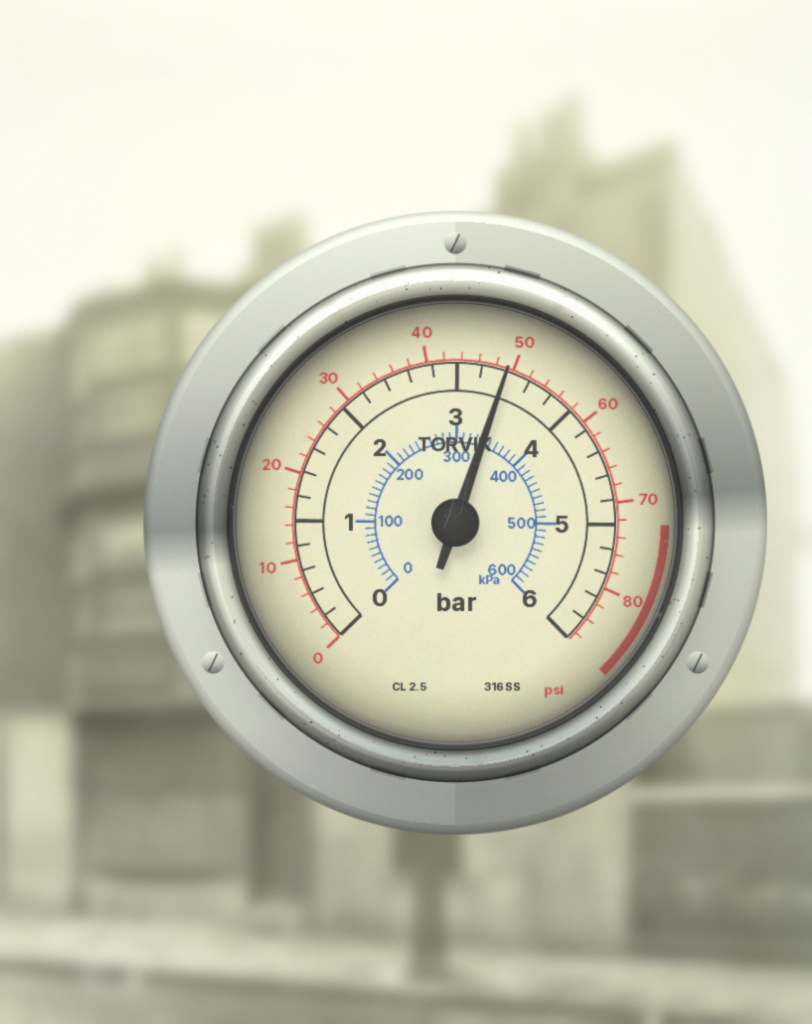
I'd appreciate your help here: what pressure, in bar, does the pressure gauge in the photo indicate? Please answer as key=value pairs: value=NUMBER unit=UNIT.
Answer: value=3.4 unit=bar
